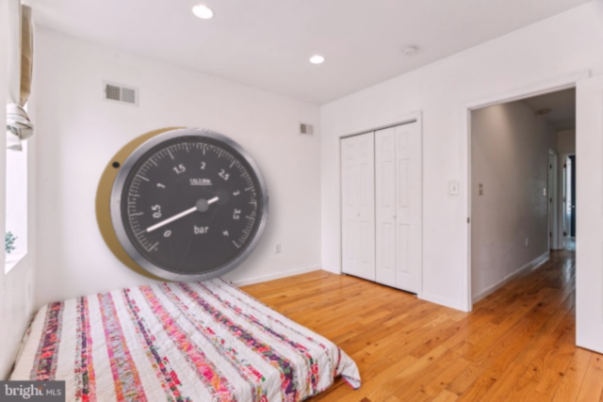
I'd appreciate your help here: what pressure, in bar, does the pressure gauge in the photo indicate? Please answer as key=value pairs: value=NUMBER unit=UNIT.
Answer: value=0.25 unit=bar
